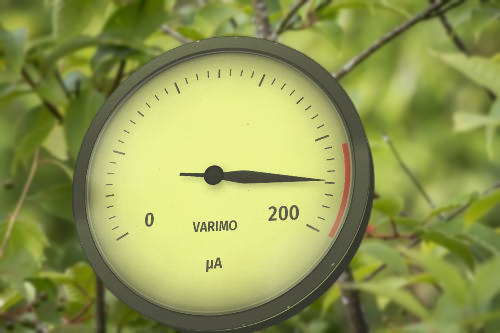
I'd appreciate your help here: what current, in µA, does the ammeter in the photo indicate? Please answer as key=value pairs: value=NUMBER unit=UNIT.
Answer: value=180 unit=µA
